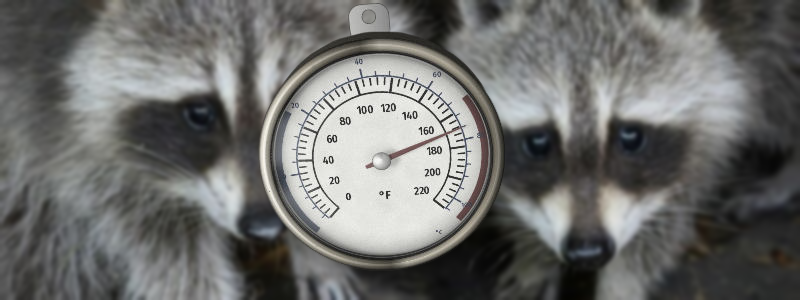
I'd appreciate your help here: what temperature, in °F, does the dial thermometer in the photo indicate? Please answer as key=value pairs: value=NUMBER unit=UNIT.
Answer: value=168 unit=°F
